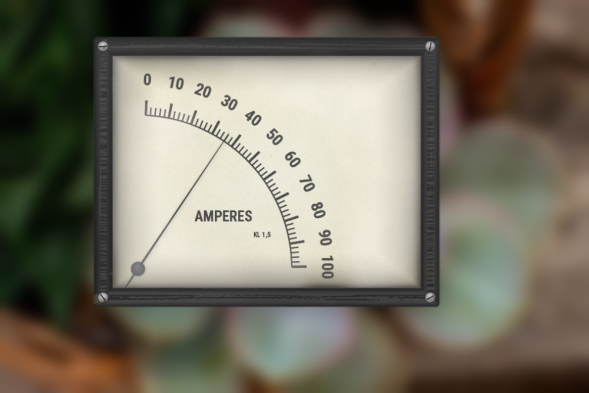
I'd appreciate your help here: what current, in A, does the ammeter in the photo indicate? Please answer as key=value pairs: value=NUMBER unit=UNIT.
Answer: value=36 unit=A
